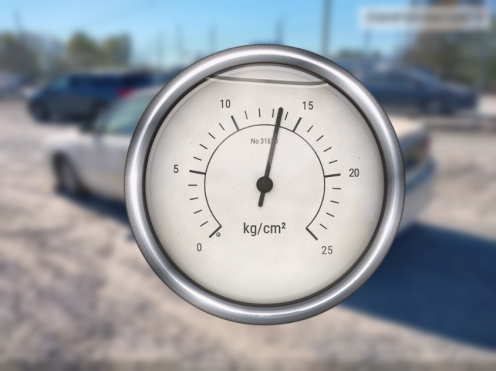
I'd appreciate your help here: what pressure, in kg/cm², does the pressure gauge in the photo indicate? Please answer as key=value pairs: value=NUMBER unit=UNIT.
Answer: value=13.5 unit=kg/cm²
